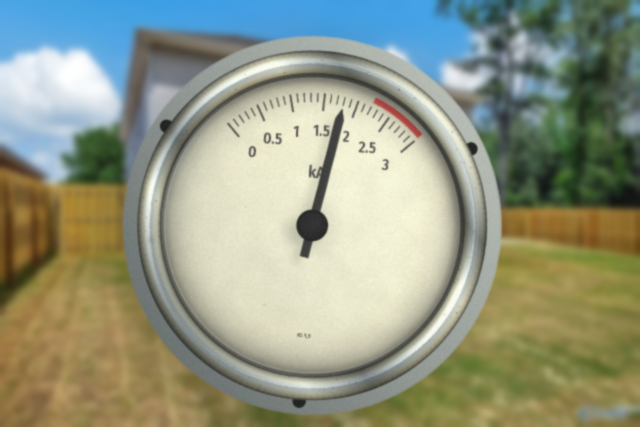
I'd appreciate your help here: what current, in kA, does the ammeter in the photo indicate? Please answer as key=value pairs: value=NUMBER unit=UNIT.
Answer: value=1.8 unit=kA
